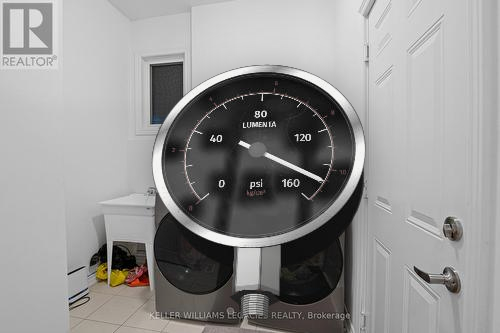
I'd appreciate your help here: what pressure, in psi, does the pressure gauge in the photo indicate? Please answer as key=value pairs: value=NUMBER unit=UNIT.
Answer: value=150 unit=psi
